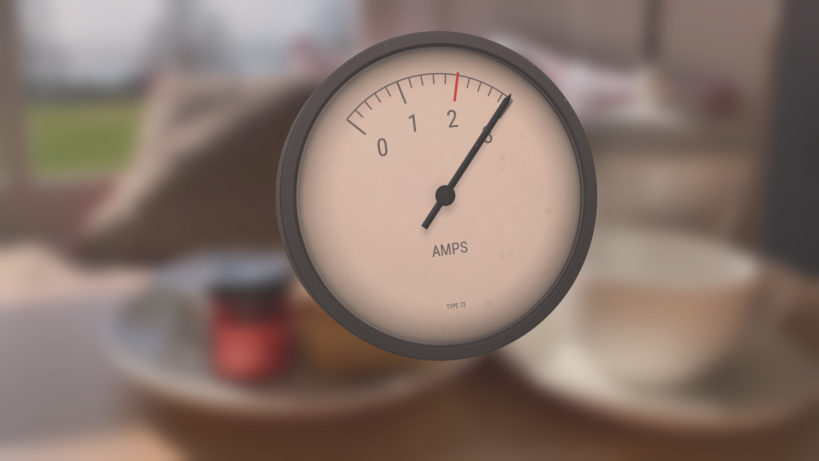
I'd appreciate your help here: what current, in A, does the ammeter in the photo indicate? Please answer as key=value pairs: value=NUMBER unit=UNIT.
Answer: value=2.9 unit=A
